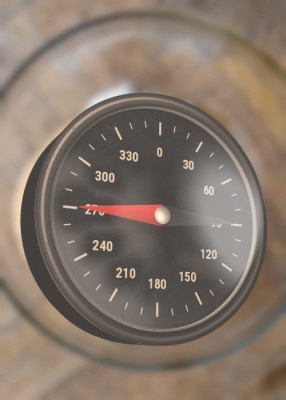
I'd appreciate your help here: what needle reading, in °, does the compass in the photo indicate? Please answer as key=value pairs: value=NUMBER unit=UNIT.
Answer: value=270 unit=°
